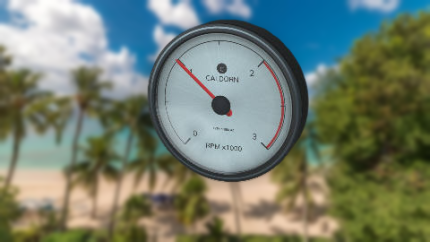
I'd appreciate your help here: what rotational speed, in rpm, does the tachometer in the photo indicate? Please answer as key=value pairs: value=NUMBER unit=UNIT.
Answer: value=1000 unit=rpm
